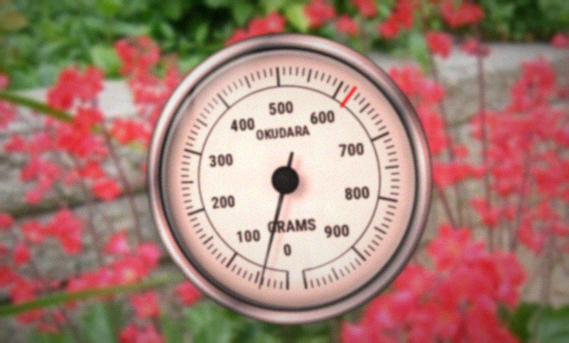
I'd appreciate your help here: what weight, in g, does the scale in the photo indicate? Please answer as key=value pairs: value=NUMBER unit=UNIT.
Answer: value=40 unit=g
